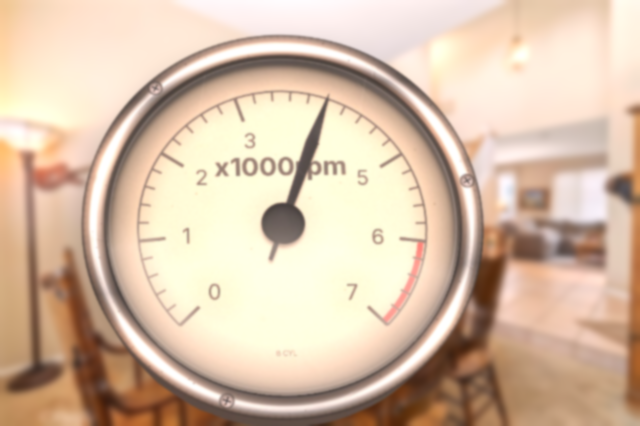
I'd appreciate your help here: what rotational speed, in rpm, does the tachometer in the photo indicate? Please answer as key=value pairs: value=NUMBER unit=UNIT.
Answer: value=4000 unit=rpm
